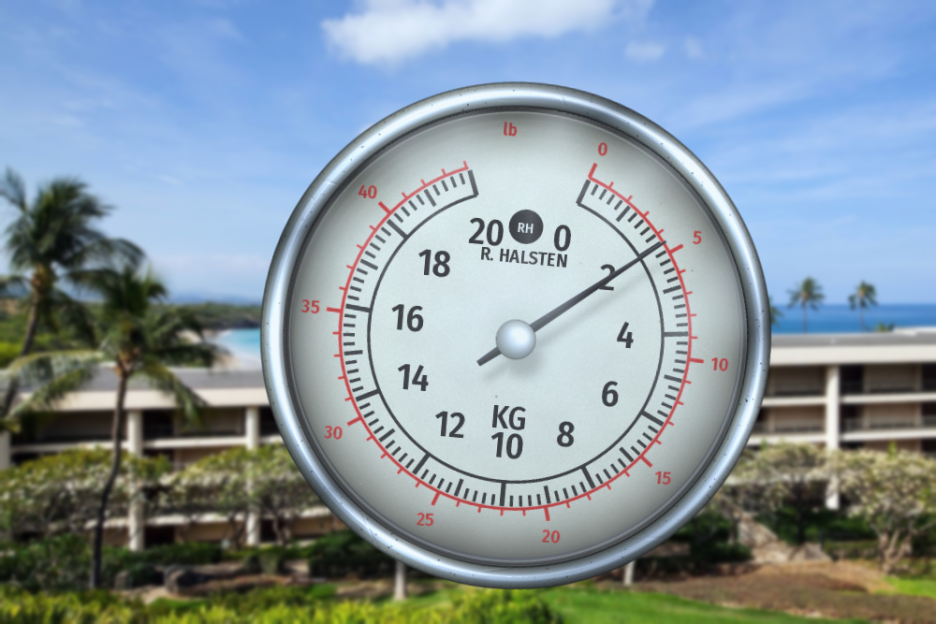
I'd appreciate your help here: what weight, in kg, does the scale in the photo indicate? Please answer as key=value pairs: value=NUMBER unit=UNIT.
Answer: value=2 unit=kg
